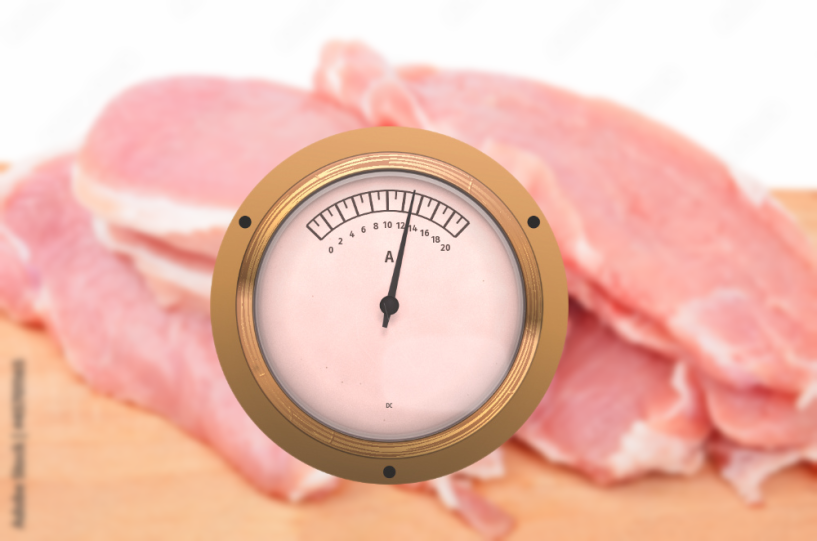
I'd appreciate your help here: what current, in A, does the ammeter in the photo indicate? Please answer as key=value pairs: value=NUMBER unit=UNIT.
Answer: value=13 unit=A
